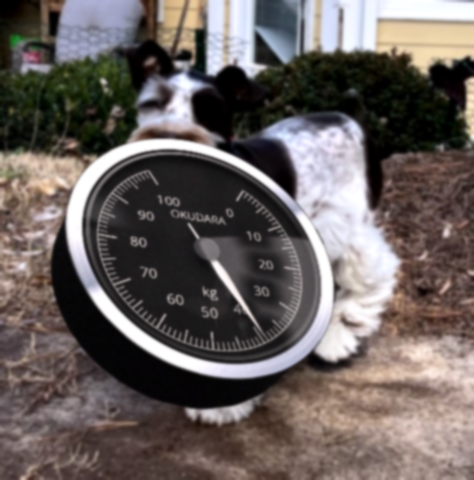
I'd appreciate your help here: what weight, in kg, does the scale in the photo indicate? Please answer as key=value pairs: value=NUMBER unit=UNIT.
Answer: value=40 unit=kg
